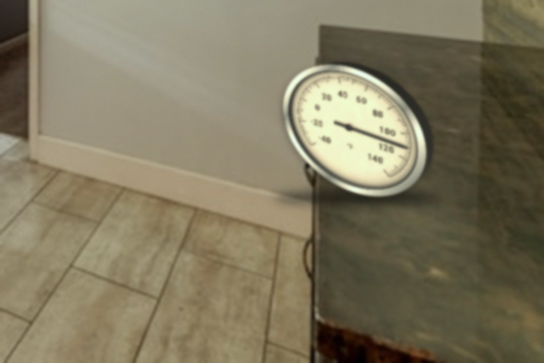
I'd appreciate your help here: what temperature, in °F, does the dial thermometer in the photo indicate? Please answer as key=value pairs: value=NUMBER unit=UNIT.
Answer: value=110 unit=°F
